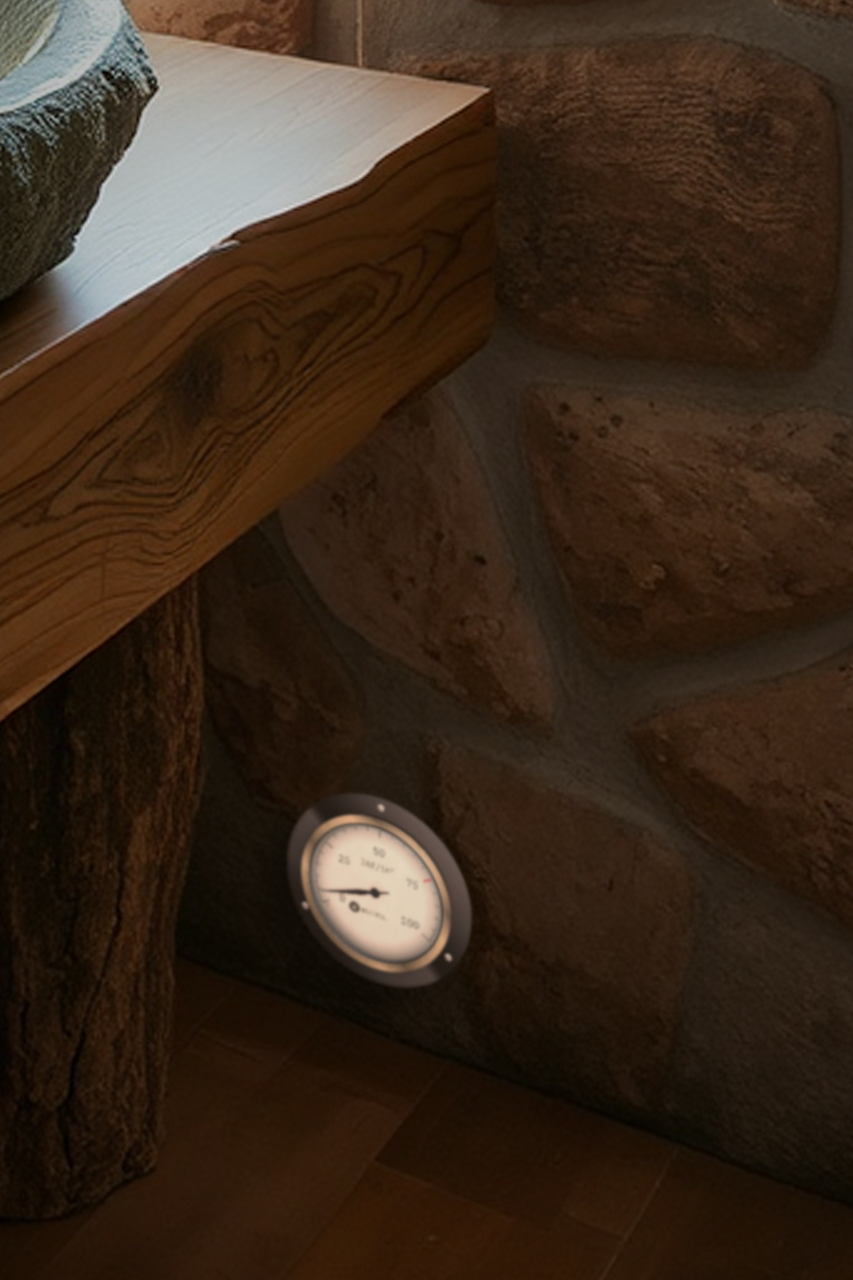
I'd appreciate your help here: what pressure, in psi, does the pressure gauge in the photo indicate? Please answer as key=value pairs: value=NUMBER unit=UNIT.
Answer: value=5 unit=psi
